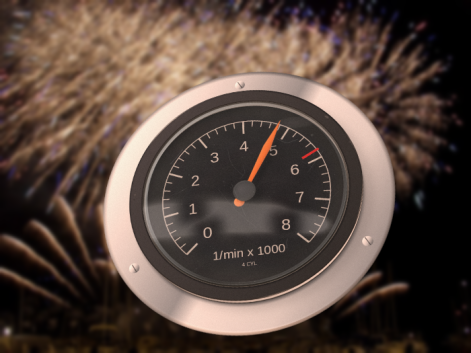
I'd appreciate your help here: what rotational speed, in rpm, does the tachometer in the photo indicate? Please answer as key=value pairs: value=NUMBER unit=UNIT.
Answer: value=4800 unit=rpm
